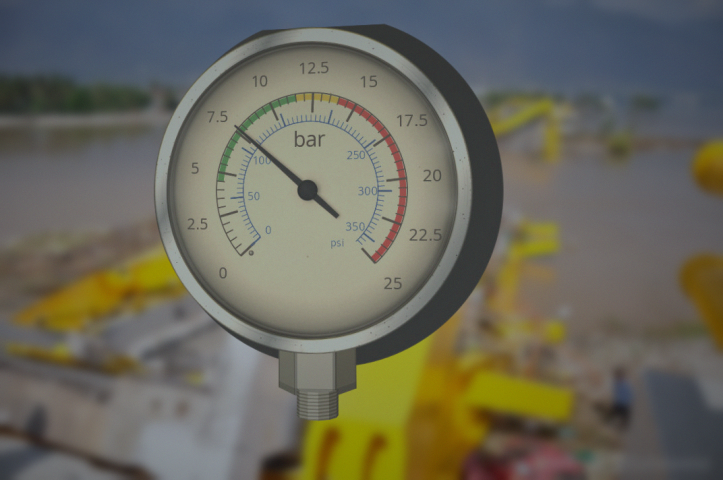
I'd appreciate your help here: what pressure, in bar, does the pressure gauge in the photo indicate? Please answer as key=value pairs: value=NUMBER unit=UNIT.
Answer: value=7.75 unit=bar
